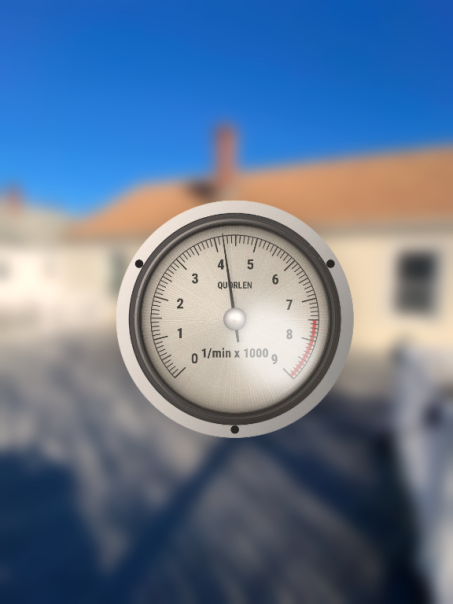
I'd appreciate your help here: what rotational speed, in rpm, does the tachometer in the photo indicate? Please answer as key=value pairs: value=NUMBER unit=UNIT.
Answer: value=4200 unit=rpm
